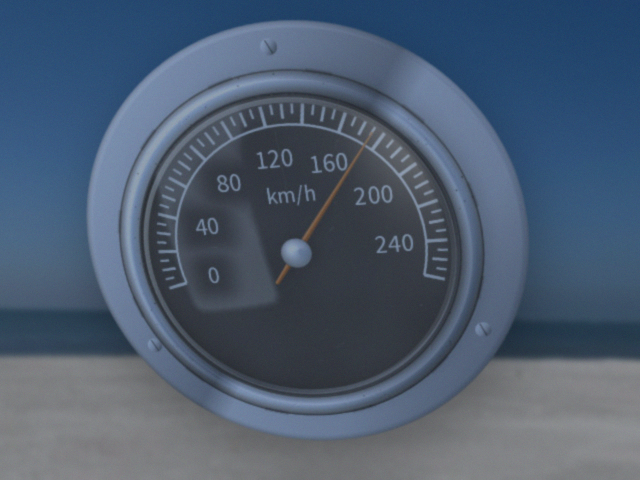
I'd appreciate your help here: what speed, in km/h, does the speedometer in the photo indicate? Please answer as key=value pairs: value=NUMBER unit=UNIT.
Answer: value=175 unit=km/h
